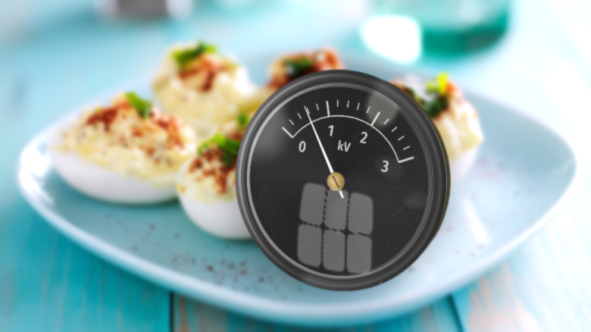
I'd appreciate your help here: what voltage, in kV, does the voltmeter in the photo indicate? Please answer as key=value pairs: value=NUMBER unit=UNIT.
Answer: value=0.6 unit=kV
